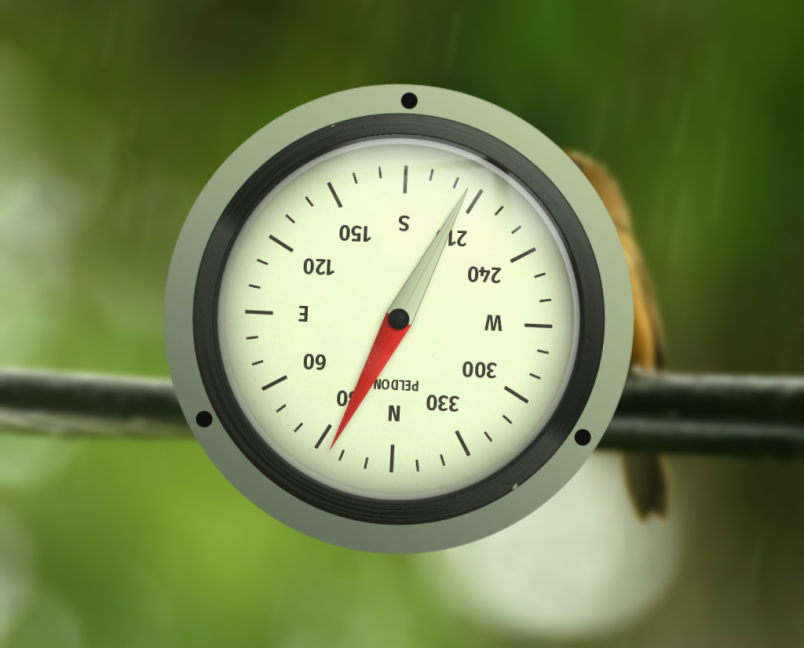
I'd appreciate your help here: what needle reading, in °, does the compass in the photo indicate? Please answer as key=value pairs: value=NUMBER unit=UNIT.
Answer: value=25 unit=°
